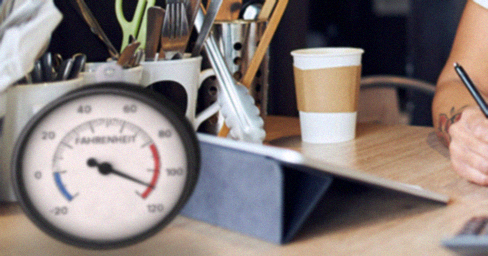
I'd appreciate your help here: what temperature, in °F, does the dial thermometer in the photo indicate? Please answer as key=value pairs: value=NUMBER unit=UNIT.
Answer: value=110 unit=°F
